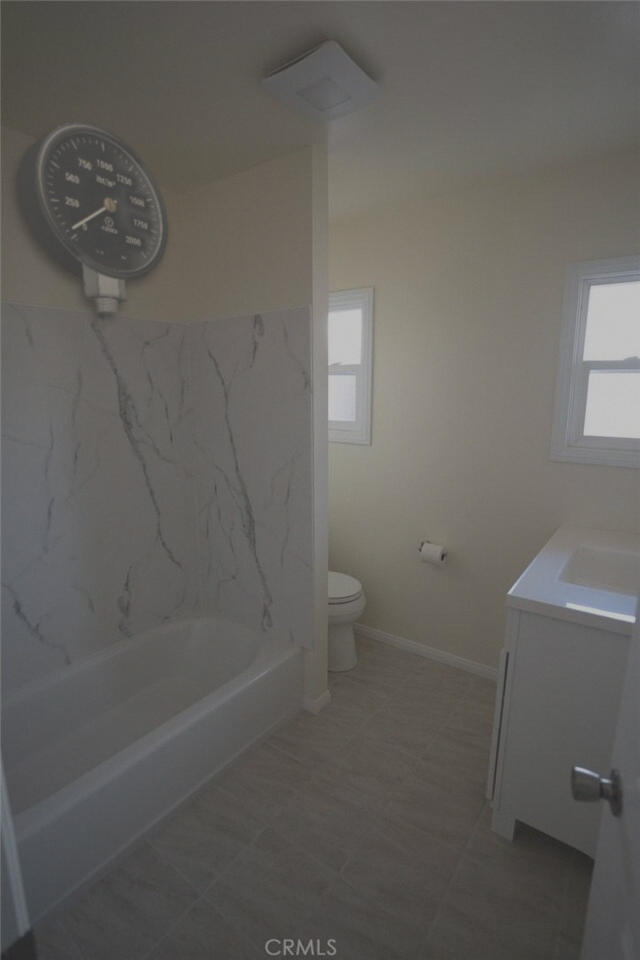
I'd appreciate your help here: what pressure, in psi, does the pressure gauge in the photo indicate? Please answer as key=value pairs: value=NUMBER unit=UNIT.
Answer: value=50 unit=psi
